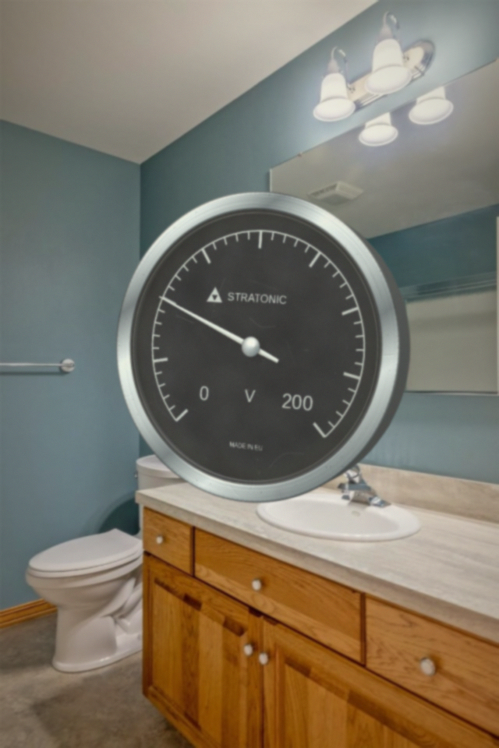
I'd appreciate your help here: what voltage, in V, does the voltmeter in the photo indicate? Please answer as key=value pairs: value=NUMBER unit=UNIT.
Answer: value=50 unit=V
